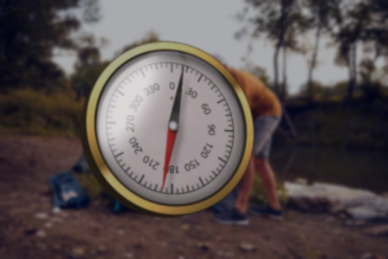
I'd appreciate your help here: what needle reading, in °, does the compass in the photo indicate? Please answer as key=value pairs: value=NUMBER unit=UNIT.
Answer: value=190 unit=°
